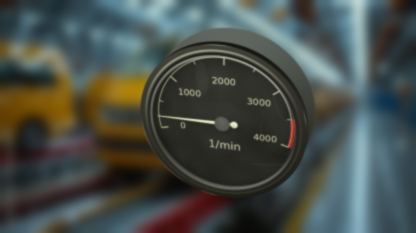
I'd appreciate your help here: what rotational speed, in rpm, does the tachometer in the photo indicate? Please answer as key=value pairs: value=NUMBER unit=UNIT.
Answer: value=250 unit=rpm
